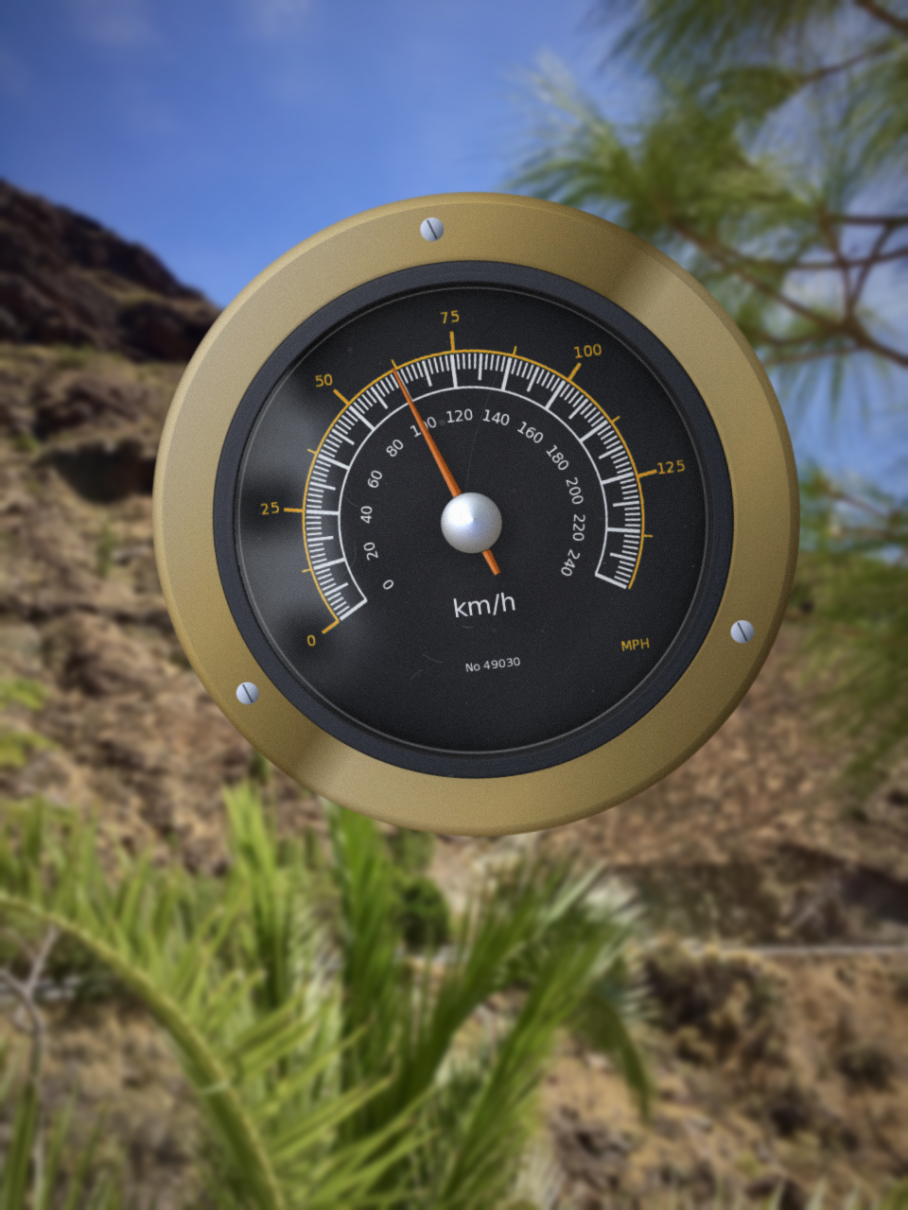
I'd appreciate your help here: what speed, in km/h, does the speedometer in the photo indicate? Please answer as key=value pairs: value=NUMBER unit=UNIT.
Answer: value=100 unit=km/h
